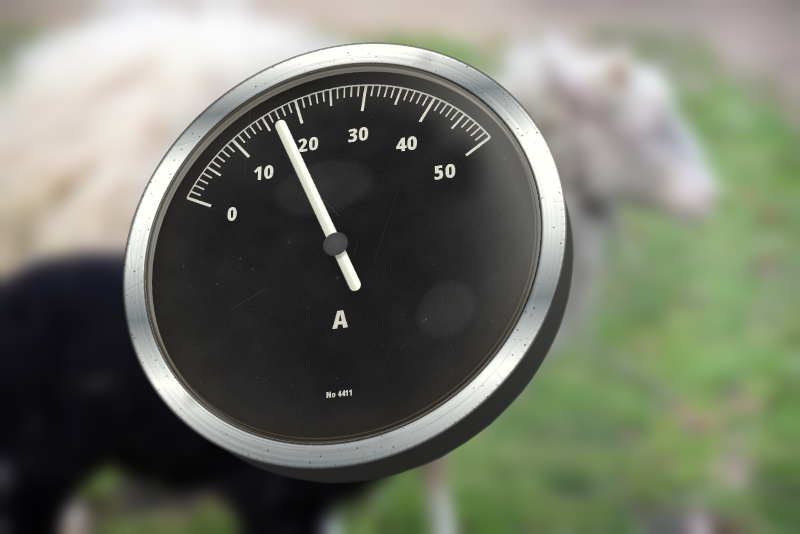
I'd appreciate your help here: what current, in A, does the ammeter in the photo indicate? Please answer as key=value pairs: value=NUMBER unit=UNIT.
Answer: value=17 unit=A
